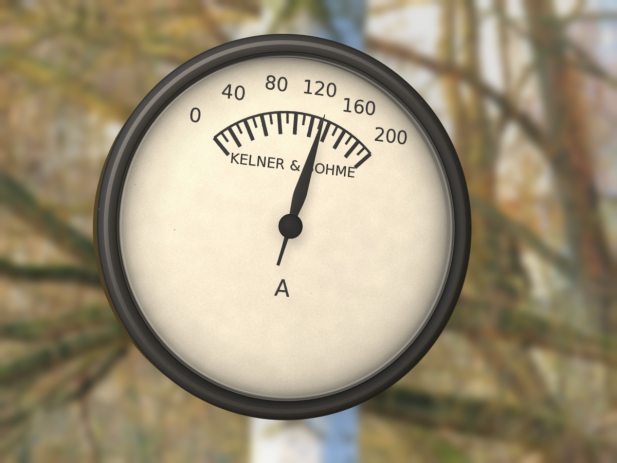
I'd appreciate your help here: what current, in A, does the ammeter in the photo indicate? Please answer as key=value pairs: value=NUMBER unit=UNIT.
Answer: value=130 unit=A
